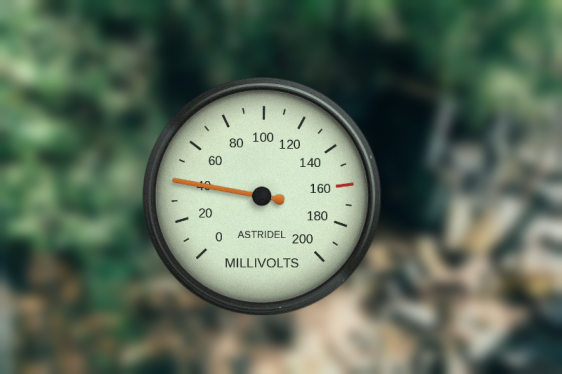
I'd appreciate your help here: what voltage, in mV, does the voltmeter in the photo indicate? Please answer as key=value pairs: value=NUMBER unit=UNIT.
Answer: value=40 unit=mV
